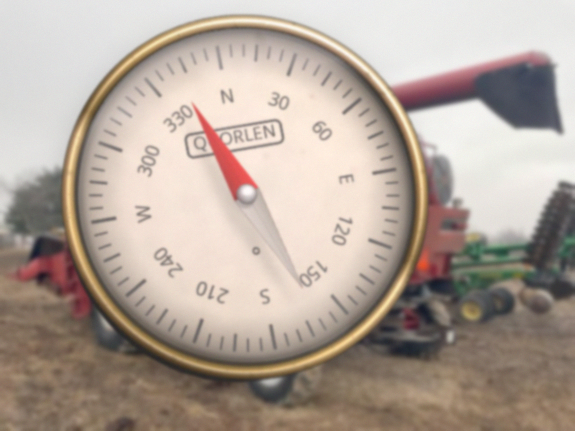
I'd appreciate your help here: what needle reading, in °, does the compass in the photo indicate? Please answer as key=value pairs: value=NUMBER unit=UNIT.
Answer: value=340 unit=°
